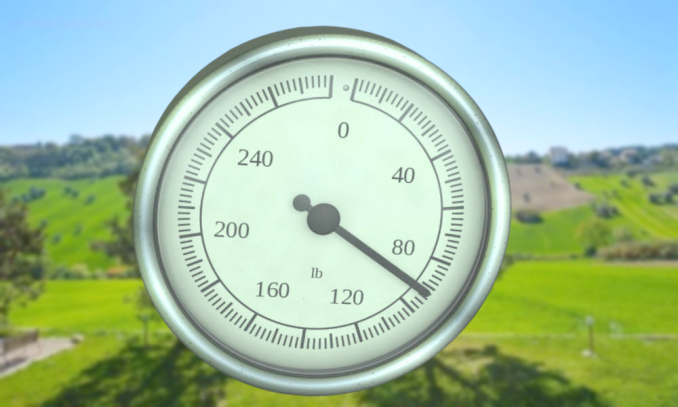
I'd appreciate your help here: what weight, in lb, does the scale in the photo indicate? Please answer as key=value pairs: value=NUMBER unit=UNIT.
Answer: value=92 unit=lb
